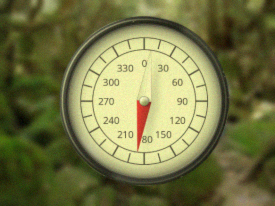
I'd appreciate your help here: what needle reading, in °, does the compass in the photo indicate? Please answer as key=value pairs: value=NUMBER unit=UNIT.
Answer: value=187.5 unit=°
